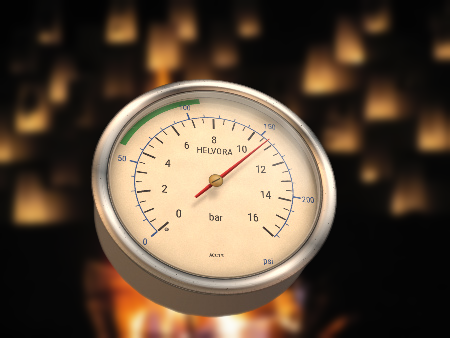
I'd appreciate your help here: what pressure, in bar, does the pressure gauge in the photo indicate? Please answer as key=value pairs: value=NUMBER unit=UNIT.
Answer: value=10.75 unit=bar
